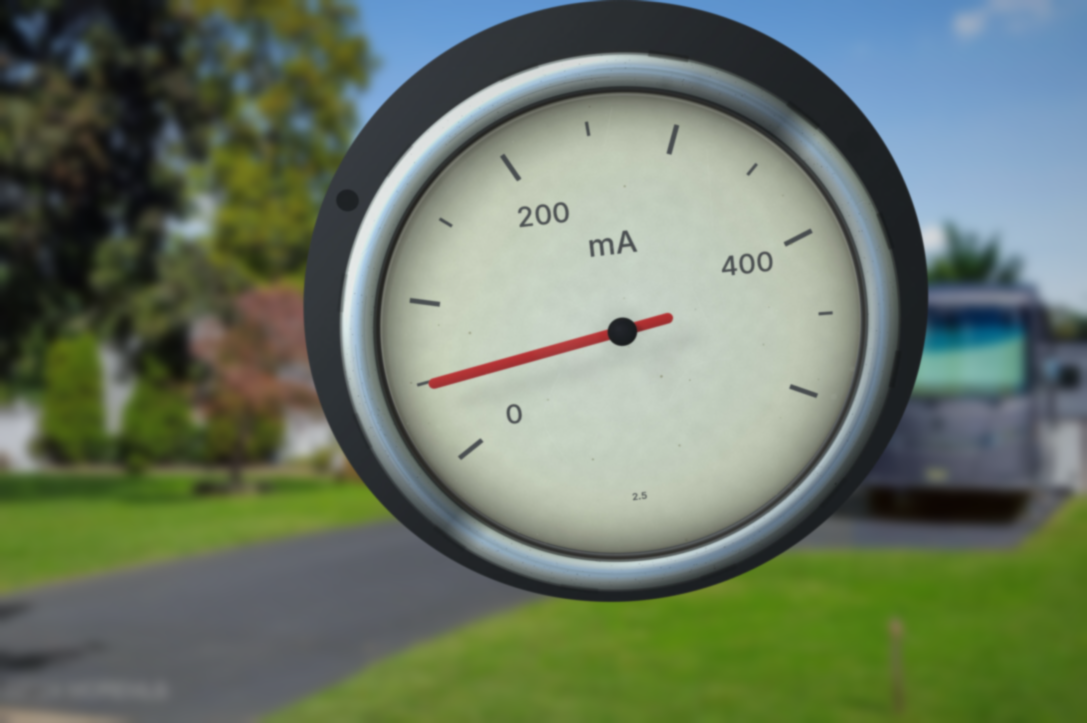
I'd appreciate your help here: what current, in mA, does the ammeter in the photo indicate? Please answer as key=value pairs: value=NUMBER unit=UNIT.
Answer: value=50 unit=mA
